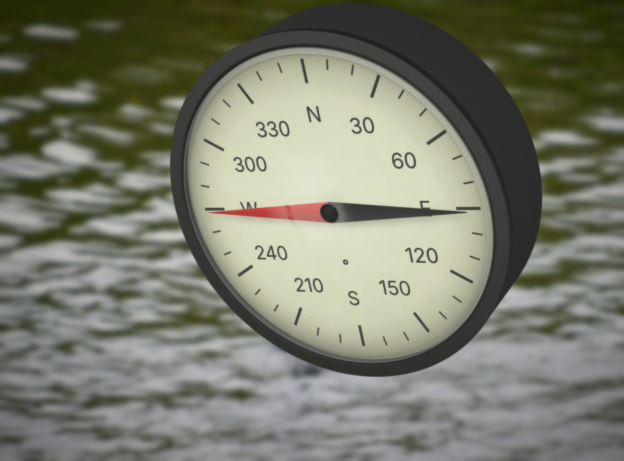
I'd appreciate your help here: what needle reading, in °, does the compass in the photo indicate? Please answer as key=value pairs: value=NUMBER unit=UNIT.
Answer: value=270 unit=°
